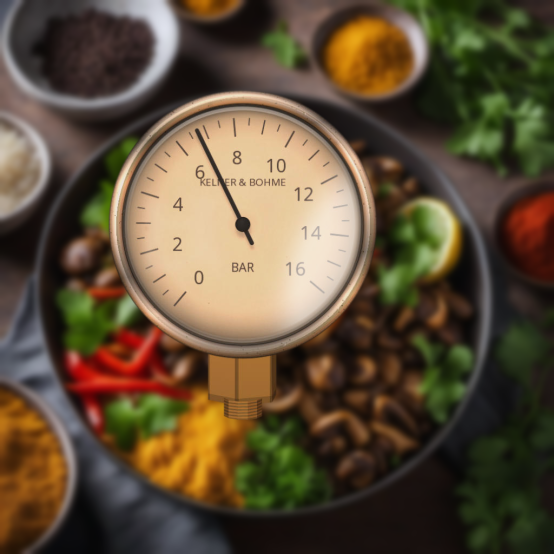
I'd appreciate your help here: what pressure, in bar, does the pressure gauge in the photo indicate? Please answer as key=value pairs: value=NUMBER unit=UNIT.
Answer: value=6.75 unit=bar
